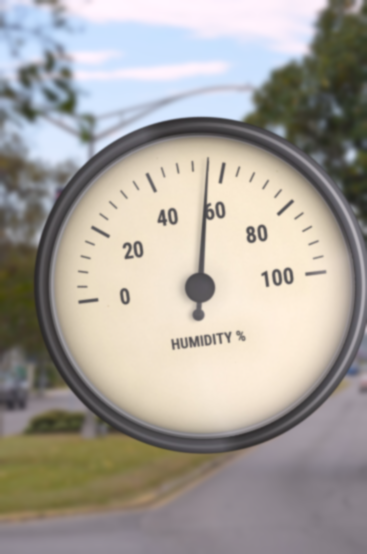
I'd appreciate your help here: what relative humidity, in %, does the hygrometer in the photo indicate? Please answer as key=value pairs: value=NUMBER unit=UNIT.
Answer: value=56 unit=%
